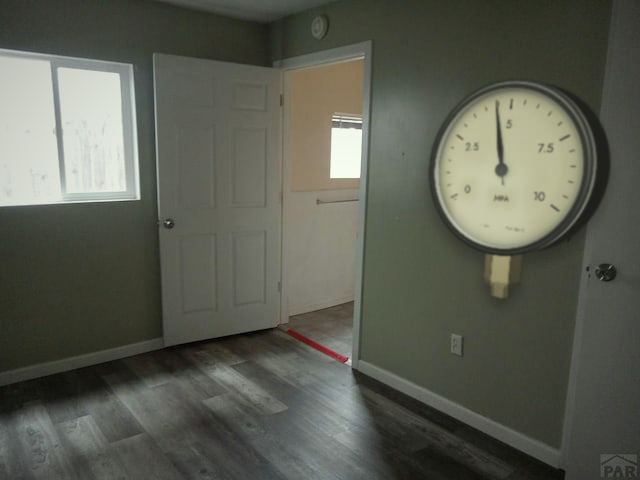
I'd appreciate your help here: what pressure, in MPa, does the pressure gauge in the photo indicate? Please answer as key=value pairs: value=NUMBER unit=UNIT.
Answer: value=4.5 unit=MPa
